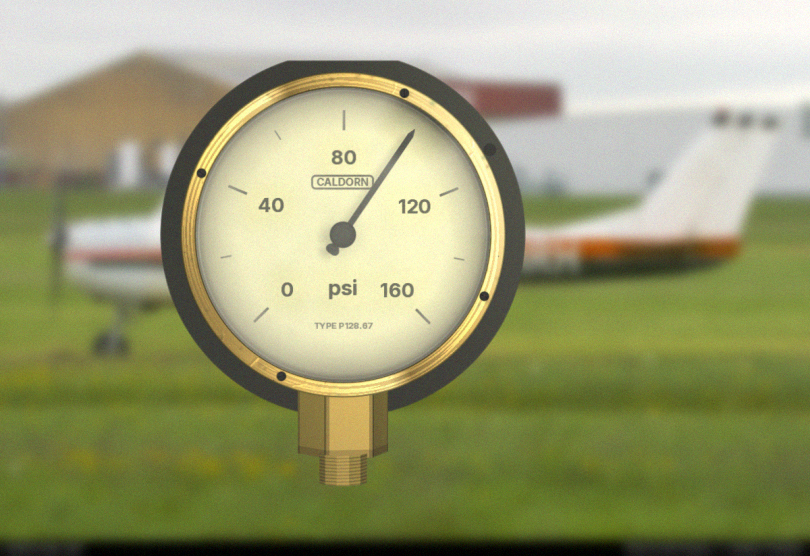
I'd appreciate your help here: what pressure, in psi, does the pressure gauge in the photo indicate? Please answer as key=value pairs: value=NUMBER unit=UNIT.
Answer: value=100 unit=psi
